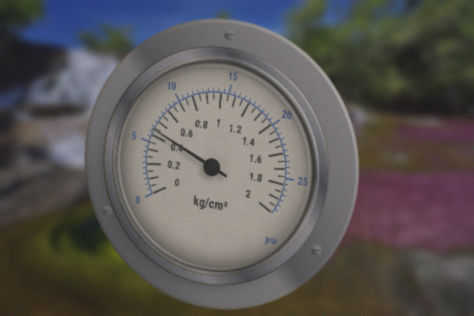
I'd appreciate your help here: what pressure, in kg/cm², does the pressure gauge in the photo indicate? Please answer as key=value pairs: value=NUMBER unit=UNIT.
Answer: value=0.45 unit=kg/cm²
